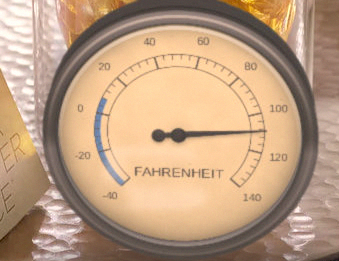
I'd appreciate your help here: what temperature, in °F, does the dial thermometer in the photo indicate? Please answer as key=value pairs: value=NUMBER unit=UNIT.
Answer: value=108 unit=°F
